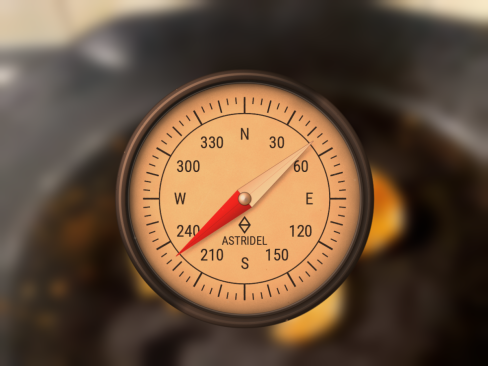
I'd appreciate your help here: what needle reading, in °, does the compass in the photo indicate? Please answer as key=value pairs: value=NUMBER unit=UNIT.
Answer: value=230 unit=°
